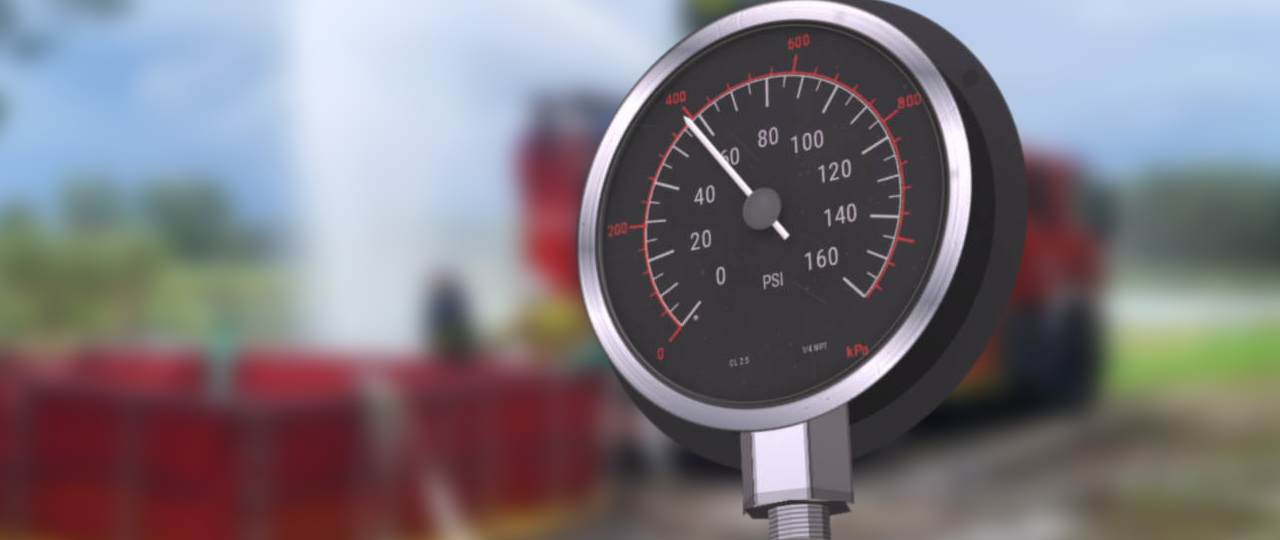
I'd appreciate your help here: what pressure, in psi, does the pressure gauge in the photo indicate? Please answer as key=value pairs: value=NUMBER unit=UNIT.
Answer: value=57.5 unit=psi
